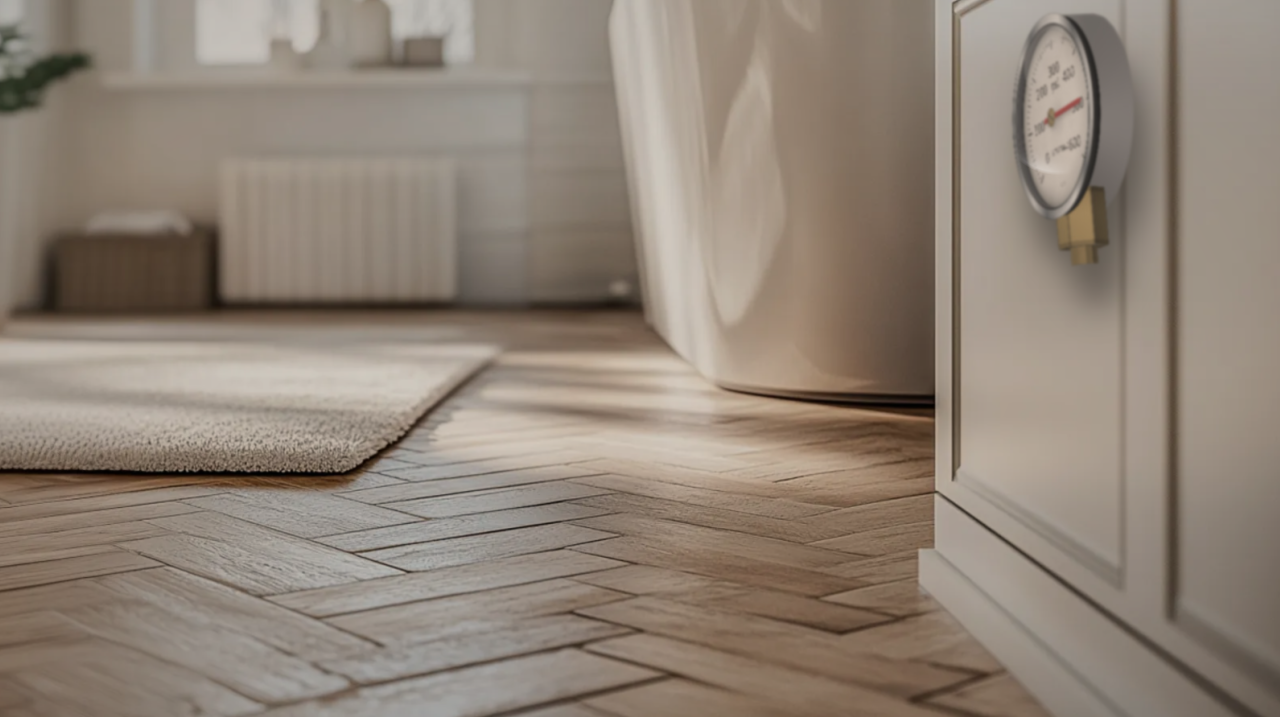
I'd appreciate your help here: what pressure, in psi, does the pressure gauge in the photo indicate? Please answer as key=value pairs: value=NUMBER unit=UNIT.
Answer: value=500 unit=psi
